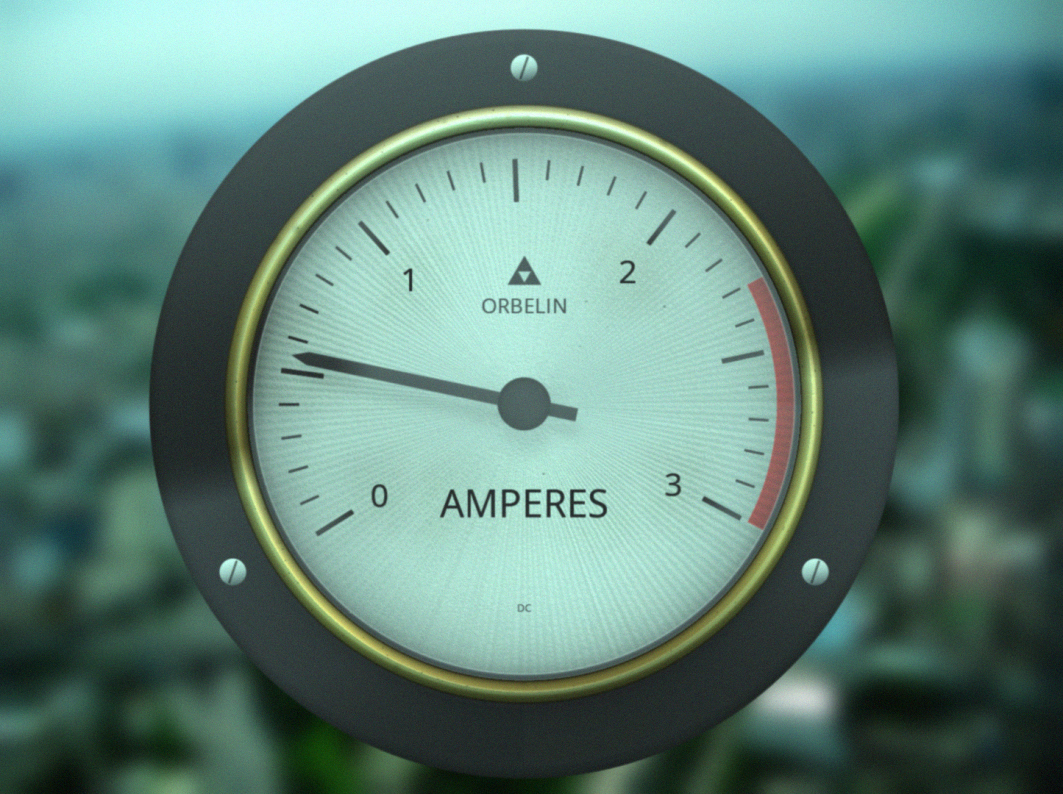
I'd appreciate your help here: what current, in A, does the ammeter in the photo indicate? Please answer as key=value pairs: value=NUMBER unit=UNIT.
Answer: value=0.55 unit=A
